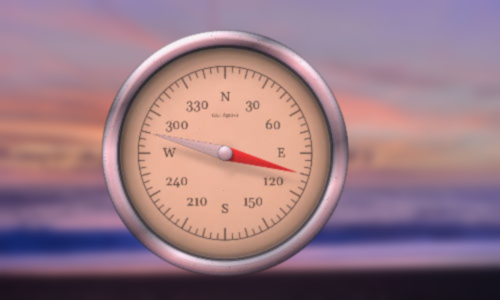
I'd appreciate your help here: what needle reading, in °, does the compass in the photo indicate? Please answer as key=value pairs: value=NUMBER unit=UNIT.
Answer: value=105 unit=°
